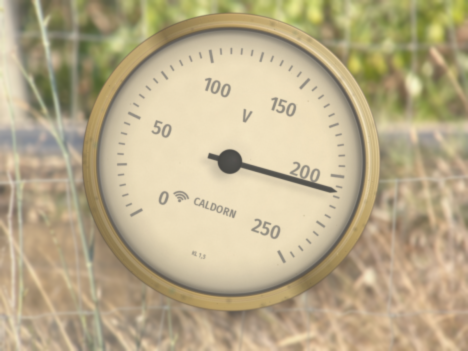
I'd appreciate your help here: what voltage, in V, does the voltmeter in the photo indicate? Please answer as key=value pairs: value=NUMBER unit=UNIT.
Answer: value=207.5 unit=V
